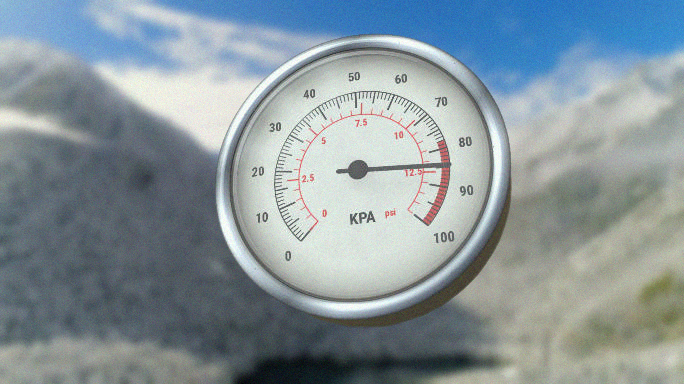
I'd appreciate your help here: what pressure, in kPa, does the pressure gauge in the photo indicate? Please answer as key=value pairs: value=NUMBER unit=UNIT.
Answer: value=85 unit=kPa
